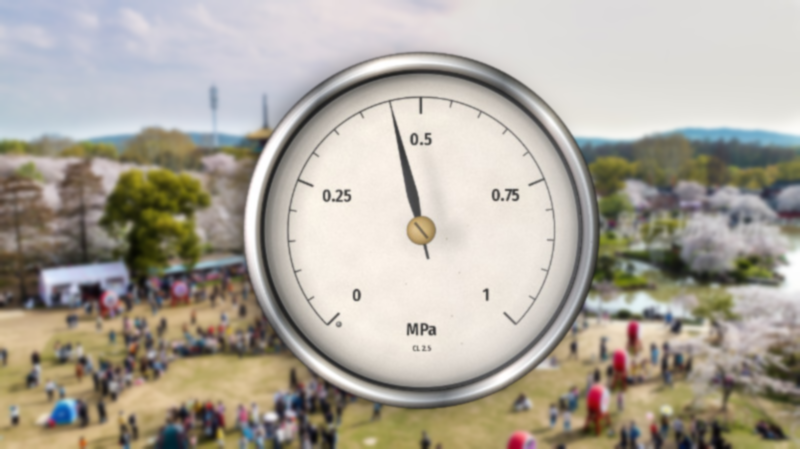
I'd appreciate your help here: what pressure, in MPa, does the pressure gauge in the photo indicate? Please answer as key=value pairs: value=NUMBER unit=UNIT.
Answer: value=0.45 unit=MPa
